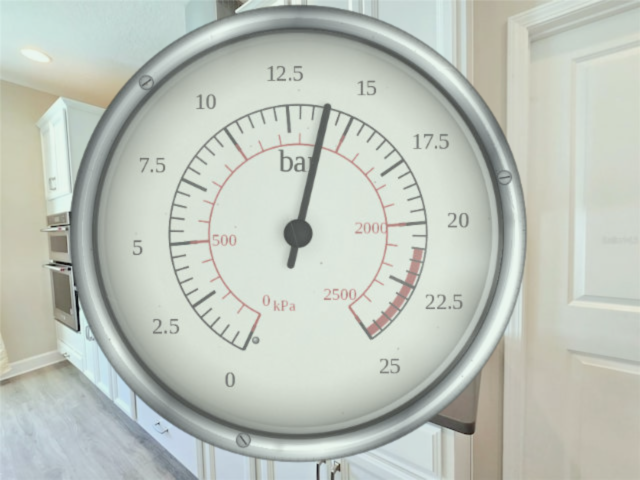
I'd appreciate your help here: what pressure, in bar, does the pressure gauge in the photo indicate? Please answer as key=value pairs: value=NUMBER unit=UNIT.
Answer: value=14 unit=bar
